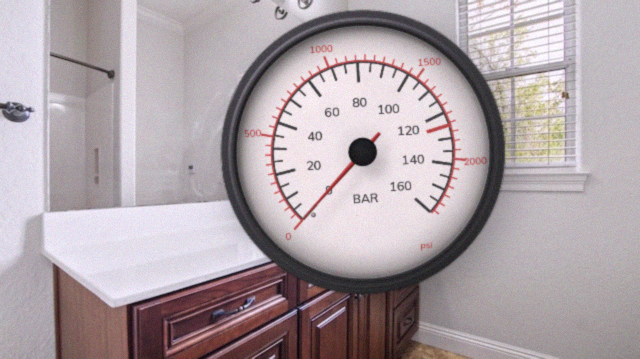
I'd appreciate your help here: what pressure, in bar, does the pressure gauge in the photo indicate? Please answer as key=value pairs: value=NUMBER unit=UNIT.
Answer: value=0 unit=bar
